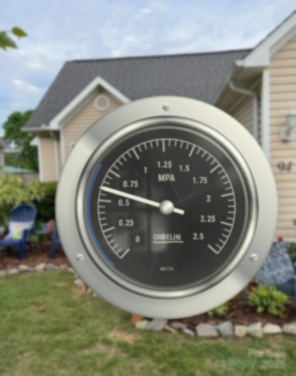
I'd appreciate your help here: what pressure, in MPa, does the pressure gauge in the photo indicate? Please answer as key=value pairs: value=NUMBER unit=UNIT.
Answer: value=0.6 unit=MPa
